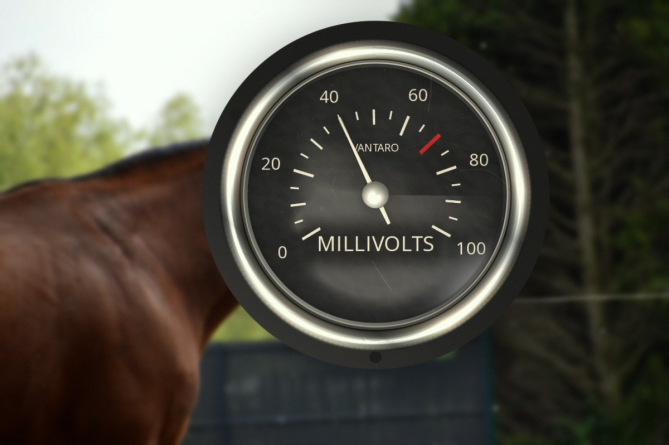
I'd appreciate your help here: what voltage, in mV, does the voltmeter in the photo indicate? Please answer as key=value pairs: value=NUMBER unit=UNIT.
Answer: value=40 unit=mV
